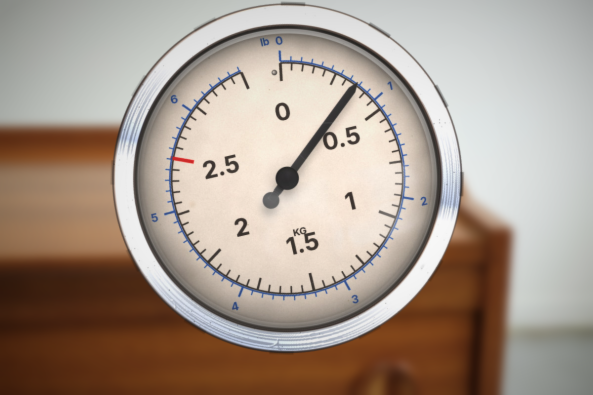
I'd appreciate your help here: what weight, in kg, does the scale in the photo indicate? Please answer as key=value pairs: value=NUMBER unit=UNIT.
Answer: value=0.35 unit=kg
